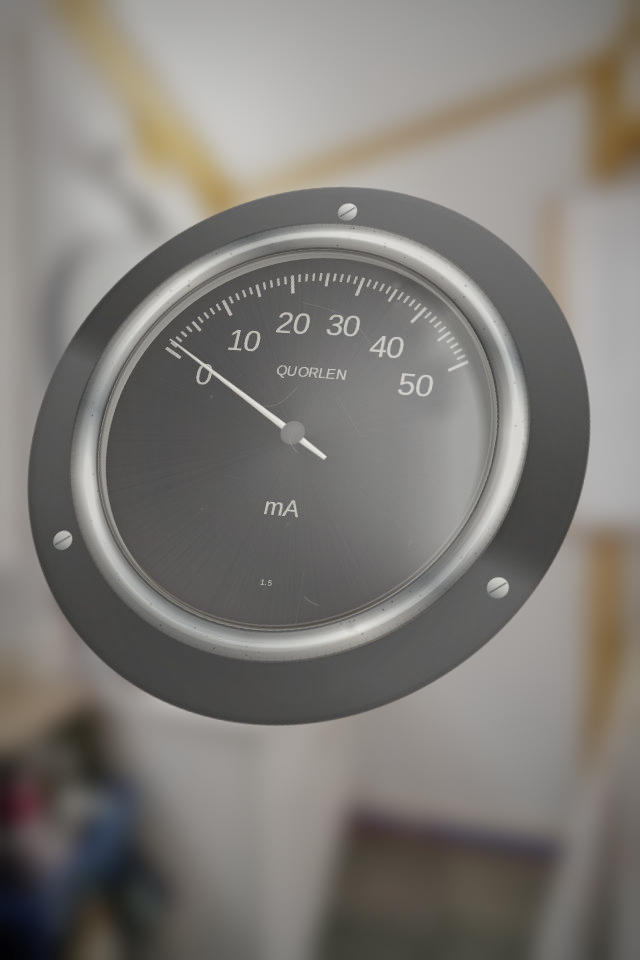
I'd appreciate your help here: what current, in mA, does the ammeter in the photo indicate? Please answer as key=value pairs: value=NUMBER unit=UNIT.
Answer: value=1 unit=mA
